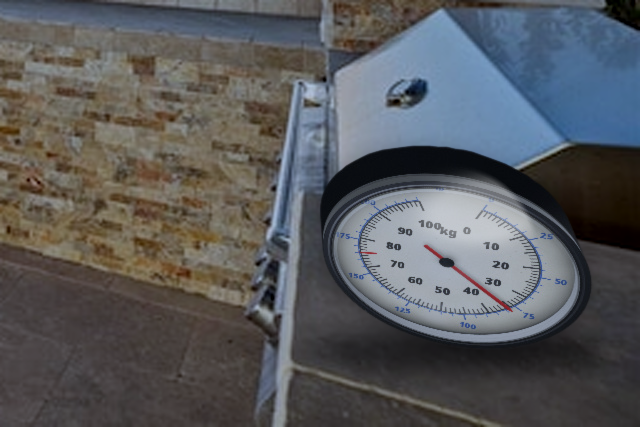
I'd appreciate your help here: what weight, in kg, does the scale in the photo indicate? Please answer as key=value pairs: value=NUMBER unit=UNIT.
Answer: value=35 unit=kg
